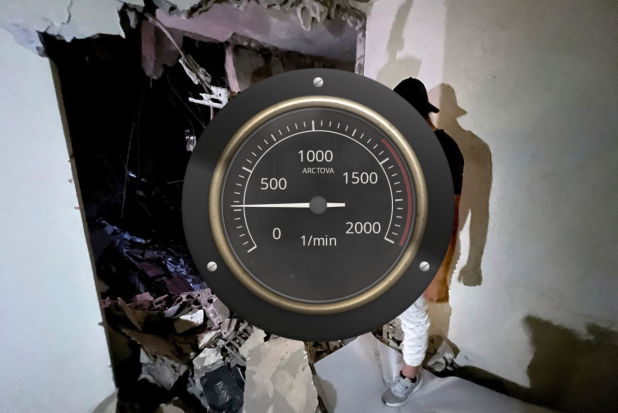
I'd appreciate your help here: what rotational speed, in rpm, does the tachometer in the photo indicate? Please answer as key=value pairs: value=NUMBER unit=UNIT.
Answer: value=275 unit=rpm
